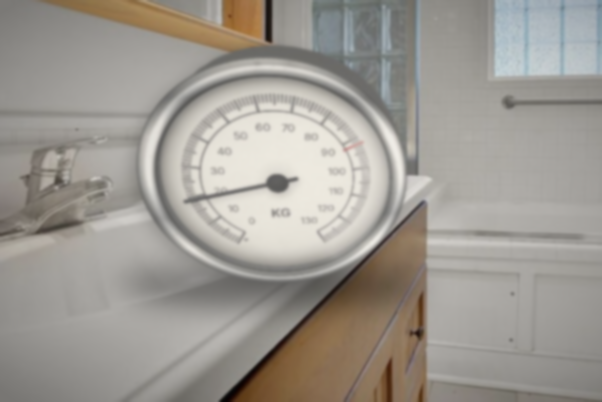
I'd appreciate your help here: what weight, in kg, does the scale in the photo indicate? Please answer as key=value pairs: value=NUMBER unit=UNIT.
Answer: value=20 unit=kg
